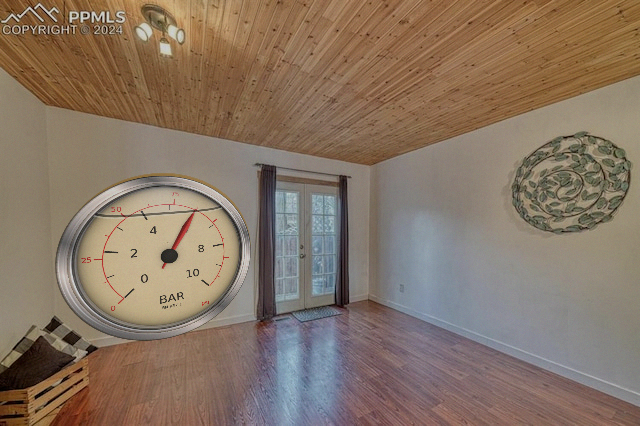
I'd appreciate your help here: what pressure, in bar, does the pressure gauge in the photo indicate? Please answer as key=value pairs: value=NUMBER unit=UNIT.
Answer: value=6 unit=bar
